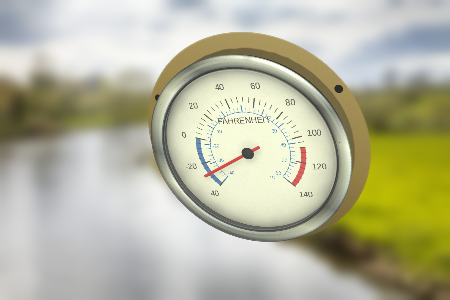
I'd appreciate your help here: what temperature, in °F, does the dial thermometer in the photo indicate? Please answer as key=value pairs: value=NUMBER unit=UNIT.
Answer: value=-28 unit=°F
